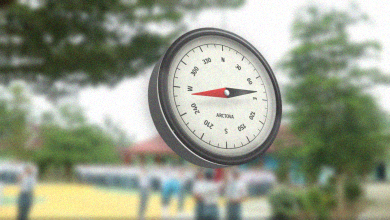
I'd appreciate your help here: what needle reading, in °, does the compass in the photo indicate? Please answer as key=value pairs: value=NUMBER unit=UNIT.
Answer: value=260 unit=°
